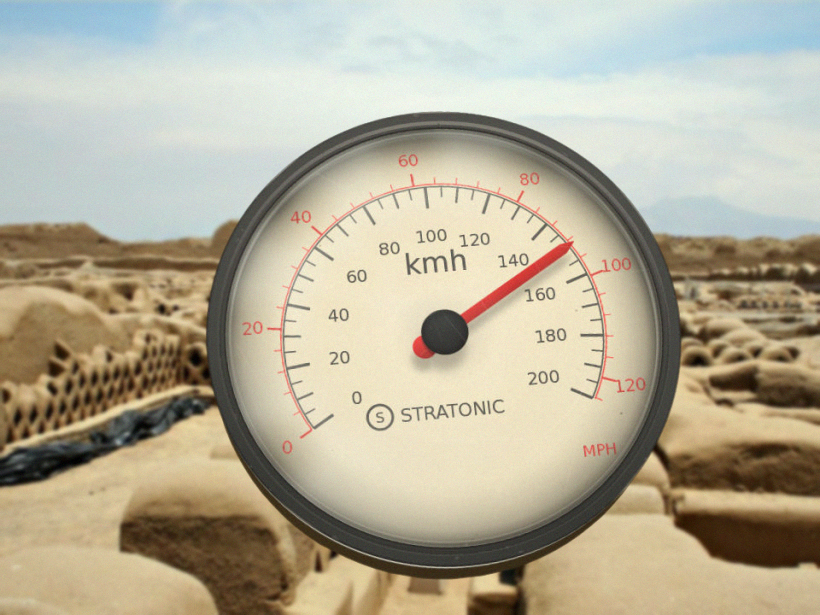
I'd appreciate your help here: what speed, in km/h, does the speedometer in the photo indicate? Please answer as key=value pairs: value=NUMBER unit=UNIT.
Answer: value=150 unit=km/h
